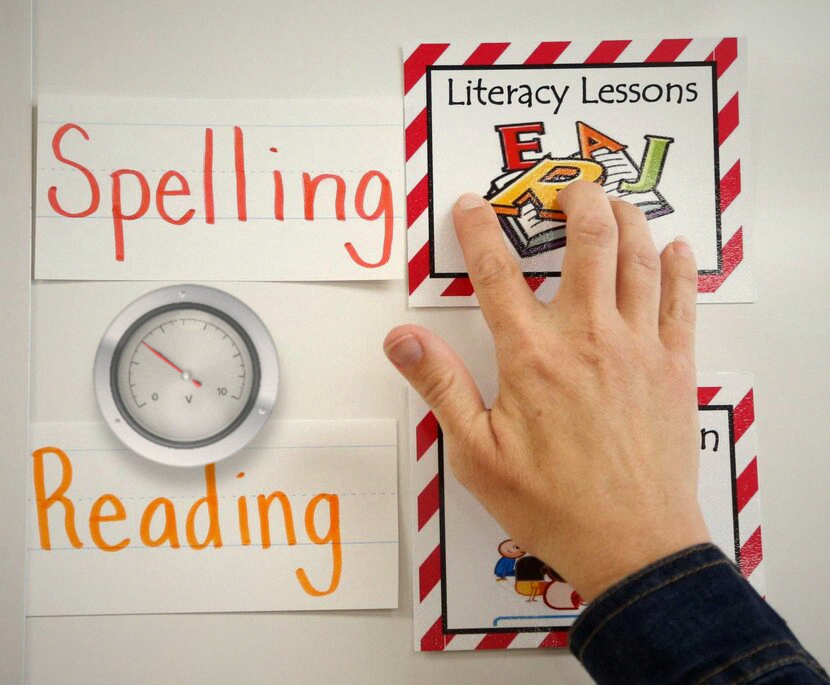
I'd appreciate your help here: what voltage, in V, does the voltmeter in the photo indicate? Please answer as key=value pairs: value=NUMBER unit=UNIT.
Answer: value=3 unit=V
